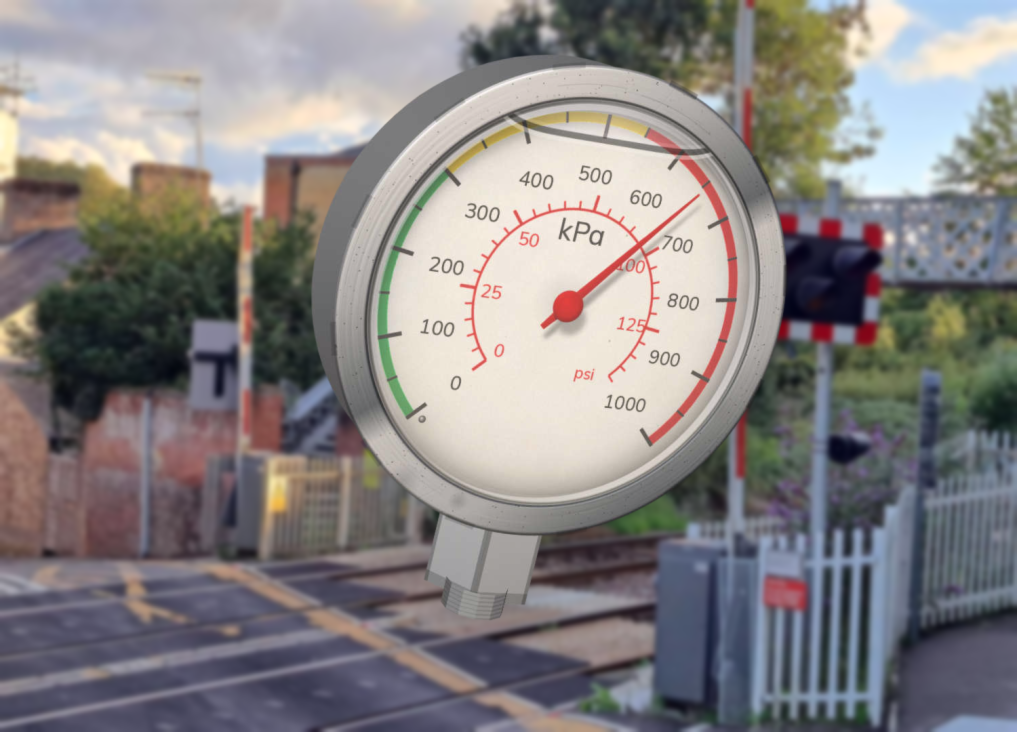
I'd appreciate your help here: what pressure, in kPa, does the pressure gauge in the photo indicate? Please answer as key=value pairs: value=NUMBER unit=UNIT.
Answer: value=650 unit=kPa
